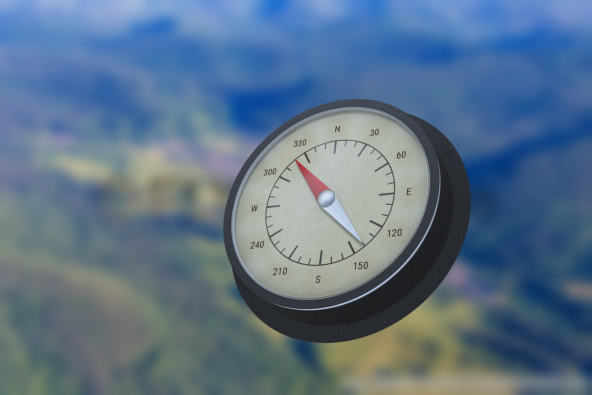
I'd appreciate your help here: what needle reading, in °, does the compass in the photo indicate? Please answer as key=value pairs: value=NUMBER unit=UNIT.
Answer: value=320 unit=°
